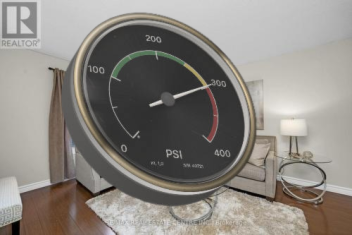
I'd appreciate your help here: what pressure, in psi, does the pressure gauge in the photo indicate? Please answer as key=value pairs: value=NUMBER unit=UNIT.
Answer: value=300 unit=psi
